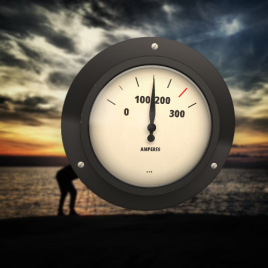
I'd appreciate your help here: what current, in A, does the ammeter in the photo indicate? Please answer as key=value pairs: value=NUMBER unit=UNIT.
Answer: value=150 unit=A
